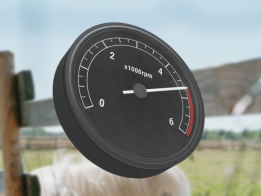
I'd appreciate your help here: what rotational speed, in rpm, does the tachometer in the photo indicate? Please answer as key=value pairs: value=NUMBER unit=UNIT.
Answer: value=4750 unit=rpm
